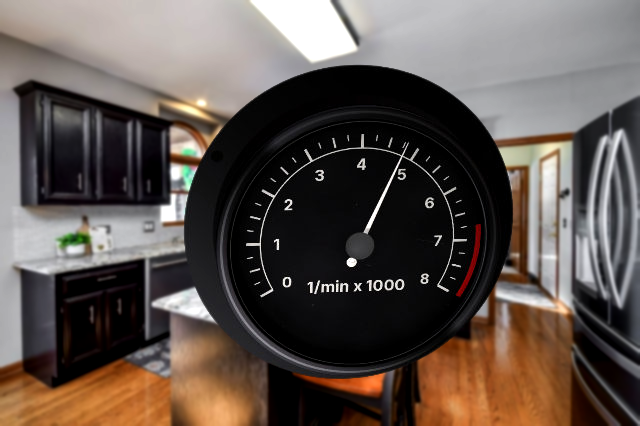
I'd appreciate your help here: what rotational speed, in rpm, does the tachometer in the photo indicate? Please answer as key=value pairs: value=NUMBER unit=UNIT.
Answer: value=4750 unit=rpm
